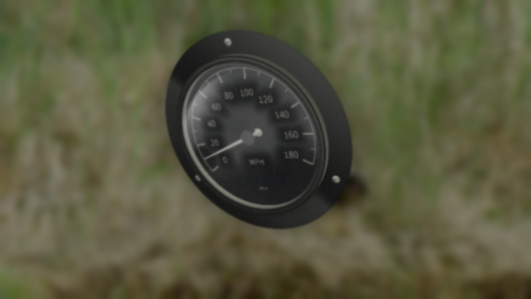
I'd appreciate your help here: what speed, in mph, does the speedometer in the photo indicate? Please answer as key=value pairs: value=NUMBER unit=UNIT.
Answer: value=10 unit=mph
